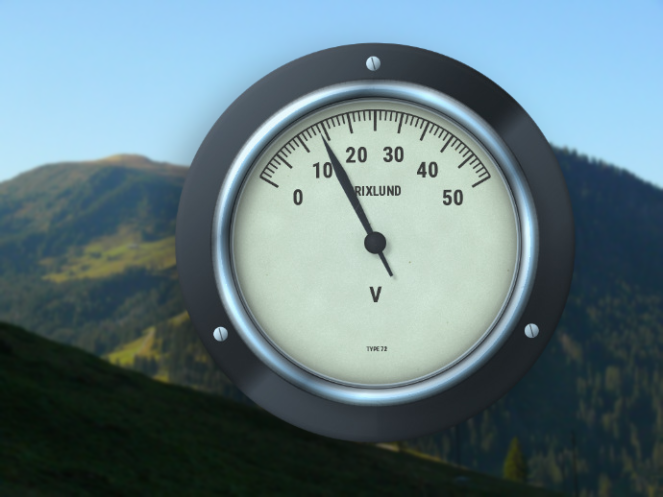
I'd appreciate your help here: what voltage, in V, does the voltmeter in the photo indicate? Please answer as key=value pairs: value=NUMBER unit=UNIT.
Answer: value=14 unit=V
